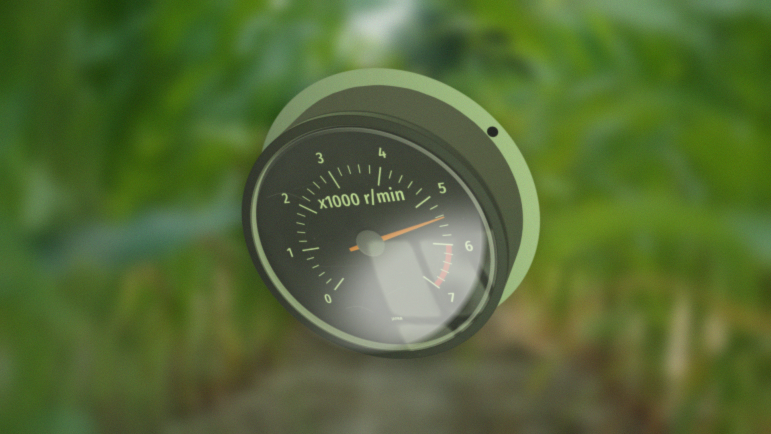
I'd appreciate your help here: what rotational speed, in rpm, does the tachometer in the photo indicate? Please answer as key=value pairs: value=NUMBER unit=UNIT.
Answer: value=5400 unit=rpm
